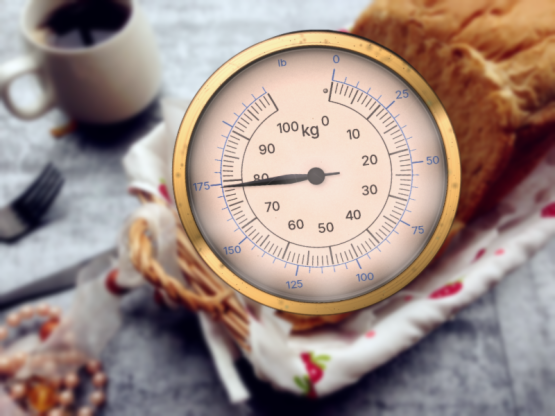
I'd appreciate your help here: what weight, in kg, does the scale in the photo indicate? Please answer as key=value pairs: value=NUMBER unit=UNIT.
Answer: value=79 unit=kg
